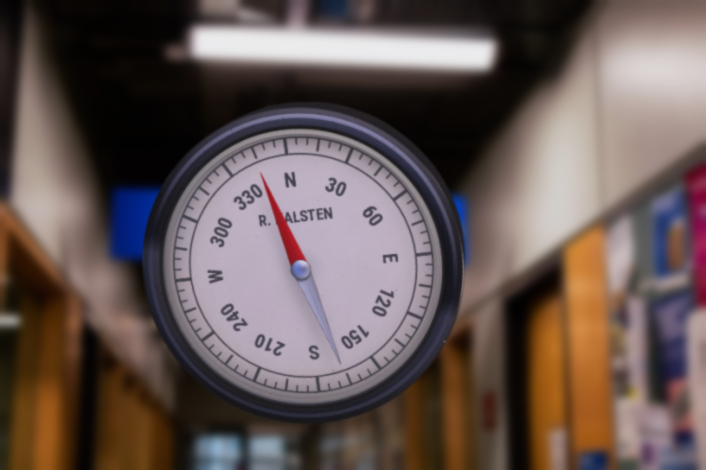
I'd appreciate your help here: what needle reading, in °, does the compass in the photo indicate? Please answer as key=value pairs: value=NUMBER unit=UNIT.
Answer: value=345 unit=°
